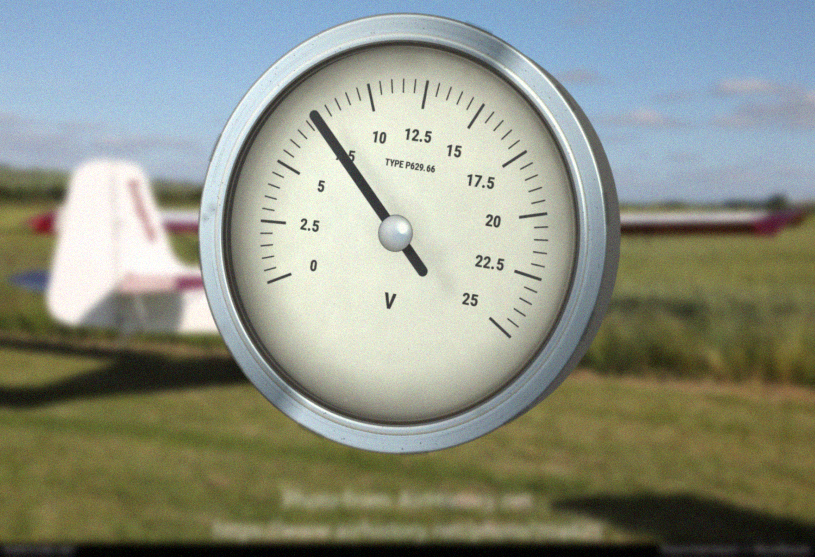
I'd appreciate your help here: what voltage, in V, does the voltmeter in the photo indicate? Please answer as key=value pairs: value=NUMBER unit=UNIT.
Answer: value=7.5 unit=V
